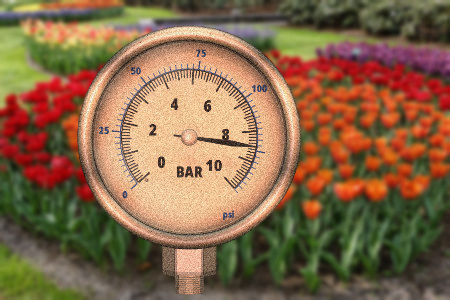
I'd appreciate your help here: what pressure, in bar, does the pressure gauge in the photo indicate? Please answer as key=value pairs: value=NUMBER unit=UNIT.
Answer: value=8.5 unit=bar
